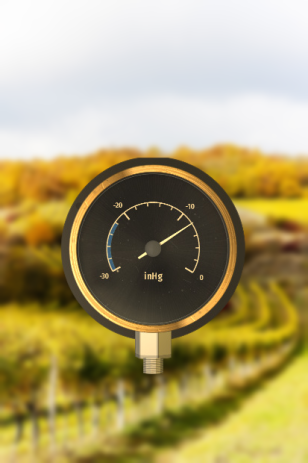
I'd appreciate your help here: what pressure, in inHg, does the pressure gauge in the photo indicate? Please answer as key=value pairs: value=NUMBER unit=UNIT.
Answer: value=-8 unit=inHg
